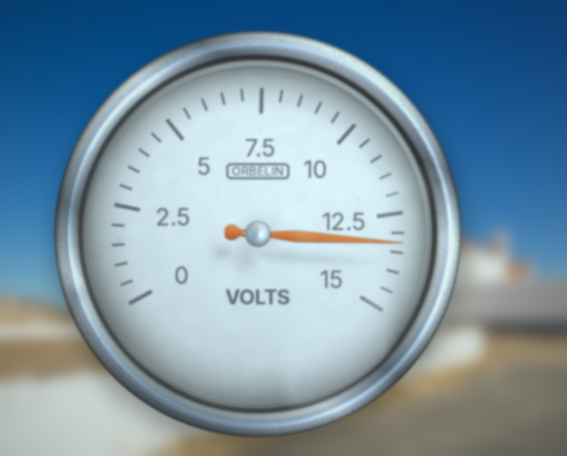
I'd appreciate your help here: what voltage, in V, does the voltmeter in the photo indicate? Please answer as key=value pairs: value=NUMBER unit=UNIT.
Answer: value=13.25 unit=V
